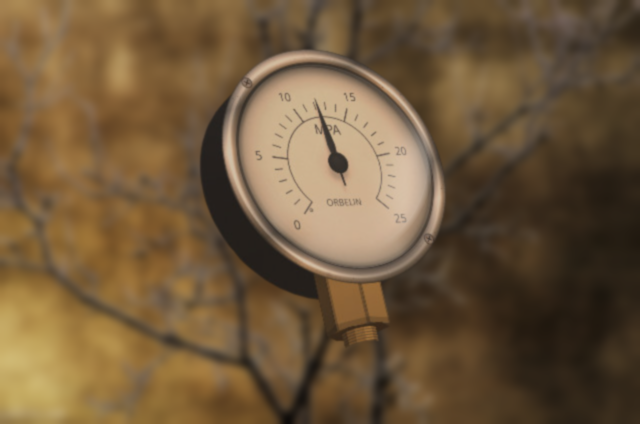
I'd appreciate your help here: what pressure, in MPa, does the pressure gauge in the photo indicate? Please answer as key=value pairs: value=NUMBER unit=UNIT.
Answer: value=12 unit=MPa
